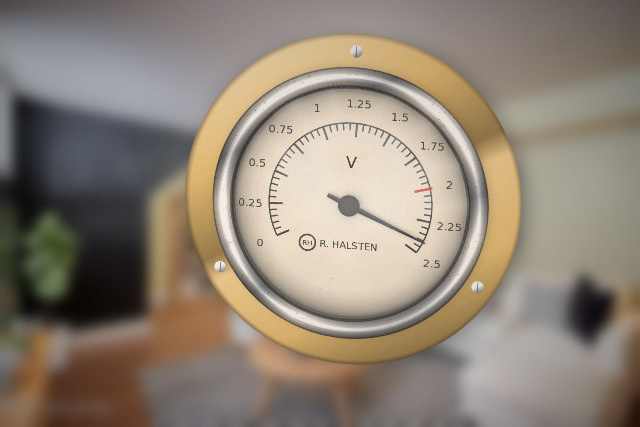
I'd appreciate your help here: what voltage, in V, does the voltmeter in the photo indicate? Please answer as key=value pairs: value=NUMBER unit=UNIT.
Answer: value=2.4 unit=V
